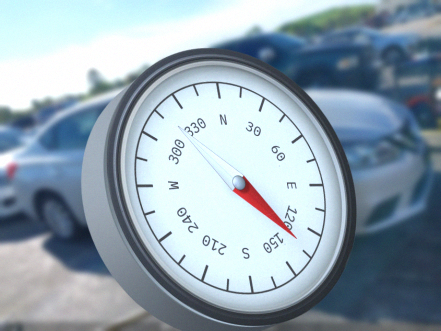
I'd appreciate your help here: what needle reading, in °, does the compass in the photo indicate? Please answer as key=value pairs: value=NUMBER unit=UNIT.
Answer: value=135 unit=°
